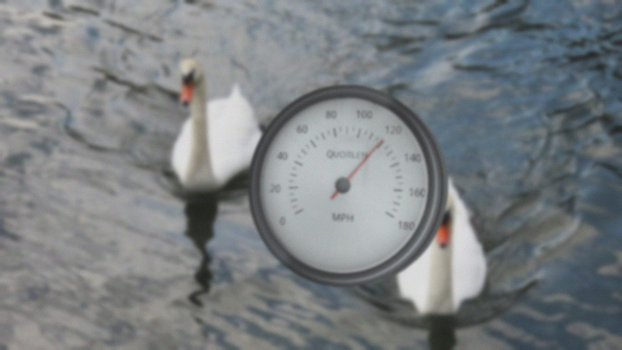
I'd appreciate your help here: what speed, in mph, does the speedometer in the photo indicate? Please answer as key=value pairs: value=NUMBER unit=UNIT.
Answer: value=120 unit=mph
